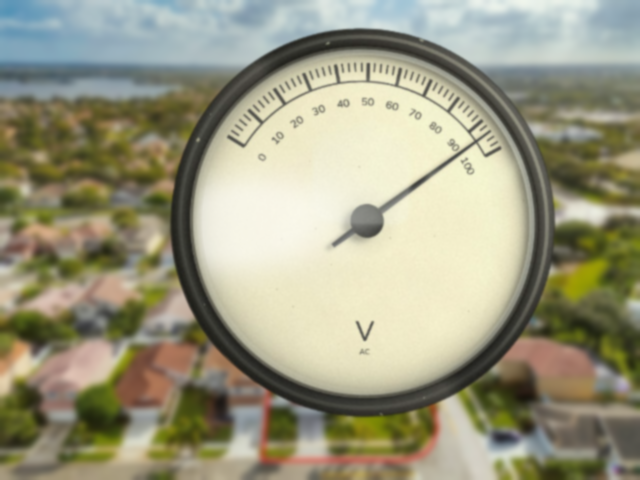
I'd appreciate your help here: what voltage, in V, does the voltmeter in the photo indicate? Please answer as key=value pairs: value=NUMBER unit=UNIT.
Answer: value=94 unit=V
